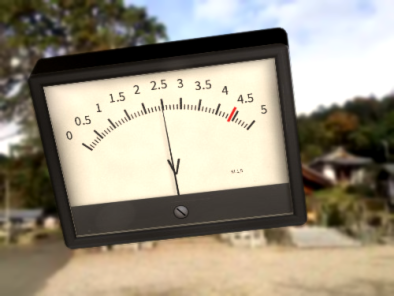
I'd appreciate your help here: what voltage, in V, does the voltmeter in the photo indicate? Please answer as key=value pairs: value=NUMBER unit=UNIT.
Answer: value=2.5 unit=V
